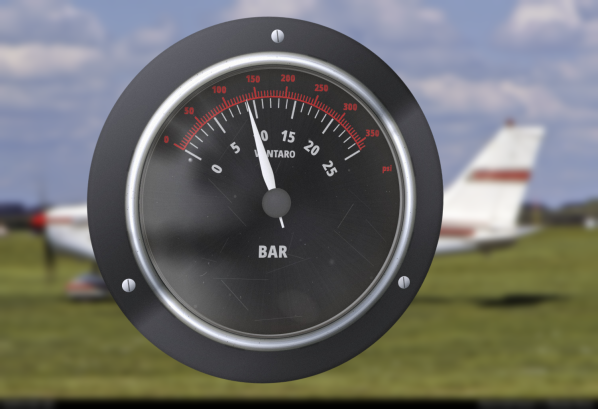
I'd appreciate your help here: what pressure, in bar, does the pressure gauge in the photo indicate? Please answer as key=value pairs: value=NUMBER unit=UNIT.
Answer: value=9 unit=bar
